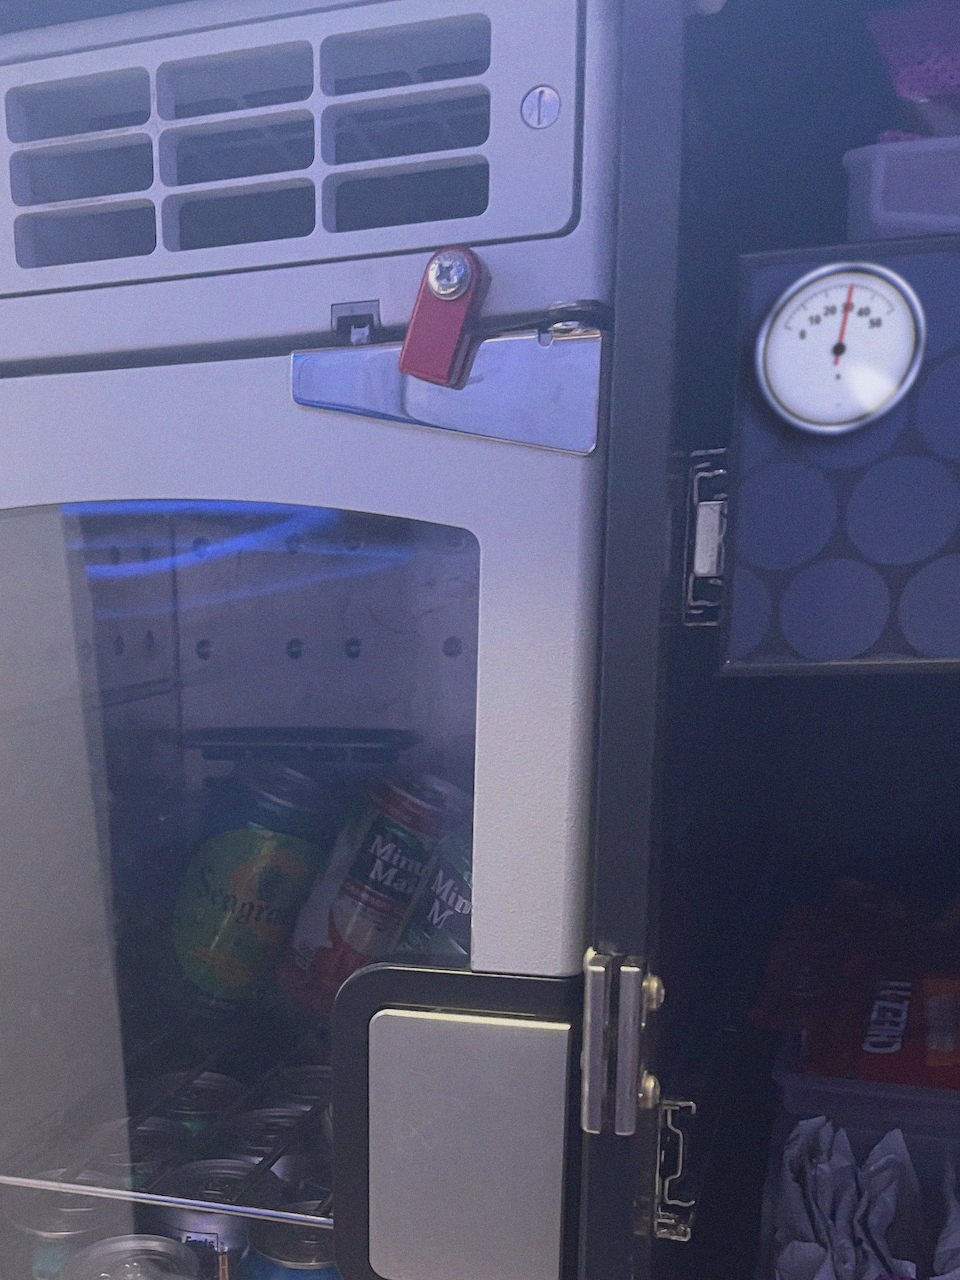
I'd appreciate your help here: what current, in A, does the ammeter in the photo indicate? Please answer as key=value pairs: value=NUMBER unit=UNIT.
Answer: value=30 unit=A
